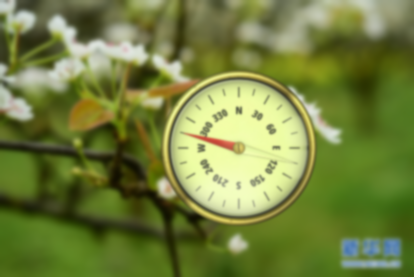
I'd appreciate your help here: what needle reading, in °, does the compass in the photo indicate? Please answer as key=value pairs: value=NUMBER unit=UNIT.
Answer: value=285 unit=°
